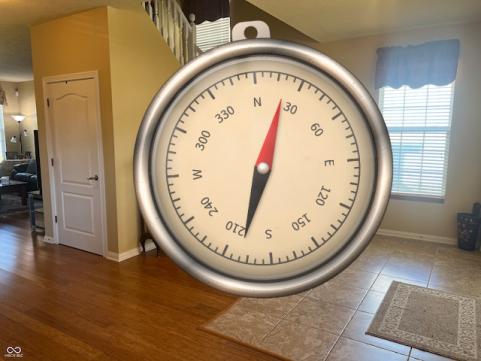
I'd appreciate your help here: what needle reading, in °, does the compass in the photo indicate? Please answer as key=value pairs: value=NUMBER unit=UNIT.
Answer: value=20 unit=°
